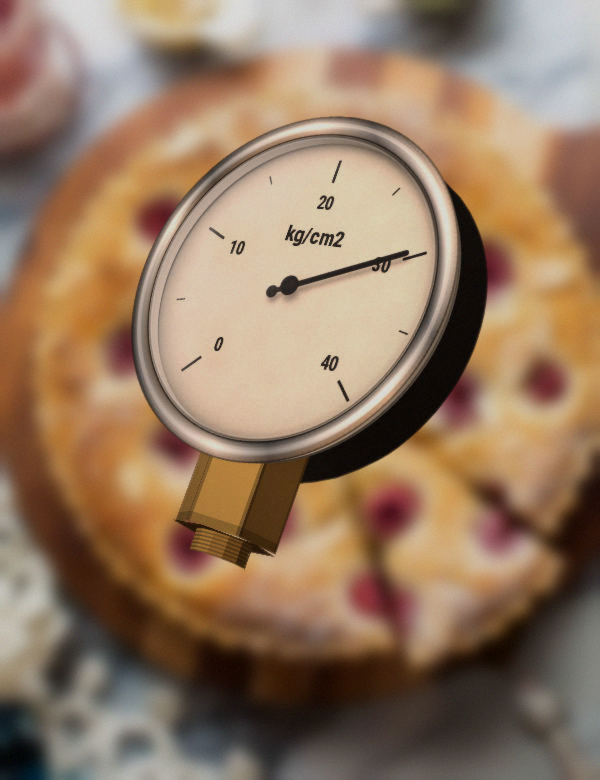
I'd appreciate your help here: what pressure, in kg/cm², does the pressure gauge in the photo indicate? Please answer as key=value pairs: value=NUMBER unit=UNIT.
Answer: value=30 unit=kg/cm²
